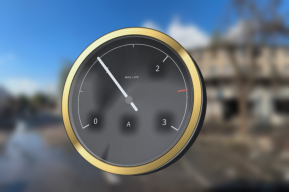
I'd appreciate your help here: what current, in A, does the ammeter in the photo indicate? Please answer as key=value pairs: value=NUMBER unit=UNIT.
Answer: value=1 unit=A
